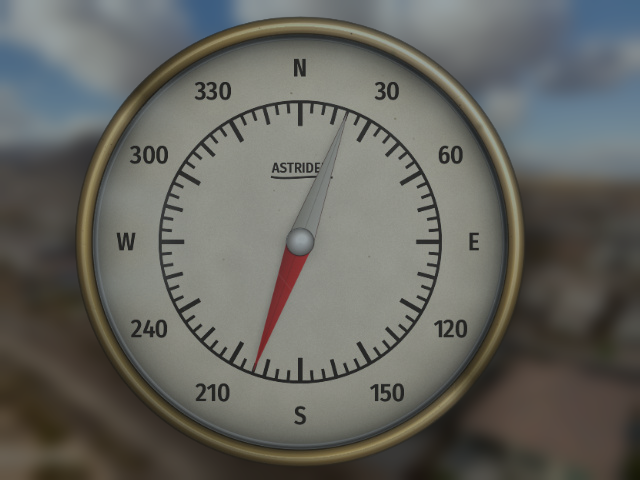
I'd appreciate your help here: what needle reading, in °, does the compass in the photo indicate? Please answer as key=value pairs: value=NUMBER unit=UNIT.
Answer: value=200 unit=°
